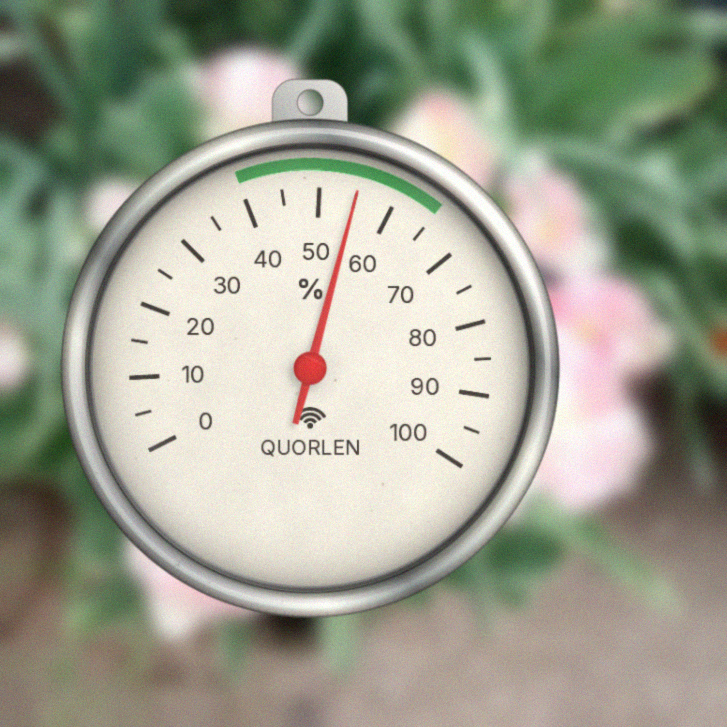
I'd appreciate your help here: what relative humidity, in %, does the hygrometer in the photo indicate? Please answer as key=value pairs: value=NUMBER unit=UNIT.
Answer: value=55 unit=%
